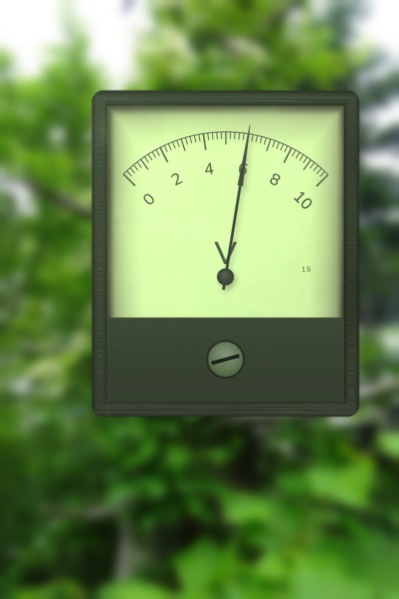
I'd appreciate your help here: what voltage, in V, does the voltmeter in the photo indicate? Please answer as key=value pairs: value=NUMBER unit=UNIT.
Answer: value=6 unit=V
